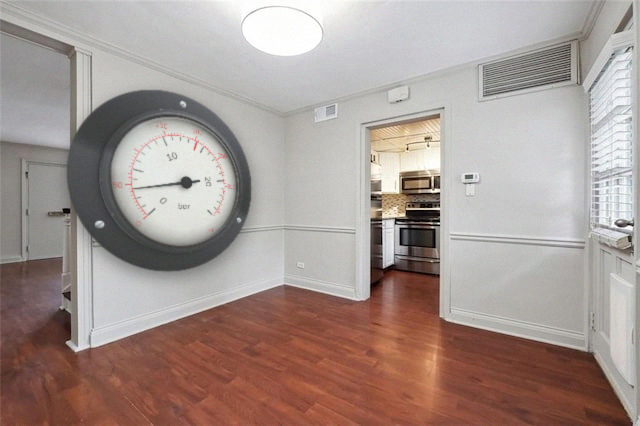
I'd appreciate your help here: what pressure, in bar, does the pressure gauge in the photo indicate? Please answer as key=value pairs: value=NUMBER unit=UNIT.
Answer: value=3 unit=bar
